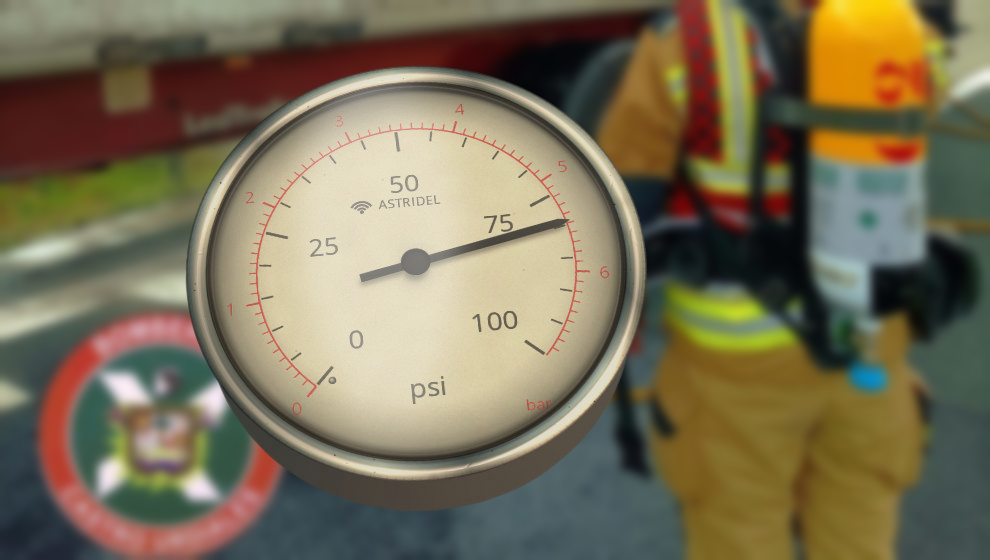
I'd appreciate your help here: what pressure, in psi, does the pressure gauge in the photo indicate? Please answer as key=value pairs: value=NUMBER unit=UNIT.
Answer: value=80 unit=psi
